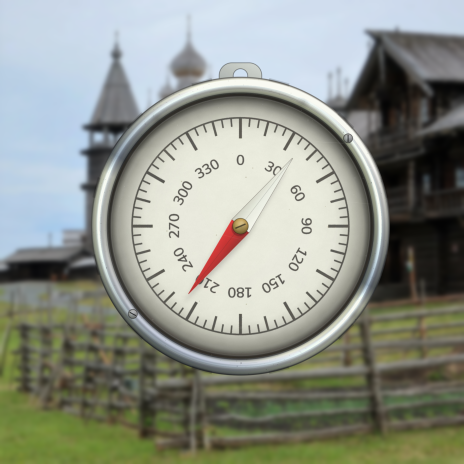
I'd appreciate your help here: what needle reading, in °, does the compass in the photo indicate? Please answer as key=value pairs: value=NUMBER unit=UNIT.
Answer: value=217.5 unit=°
